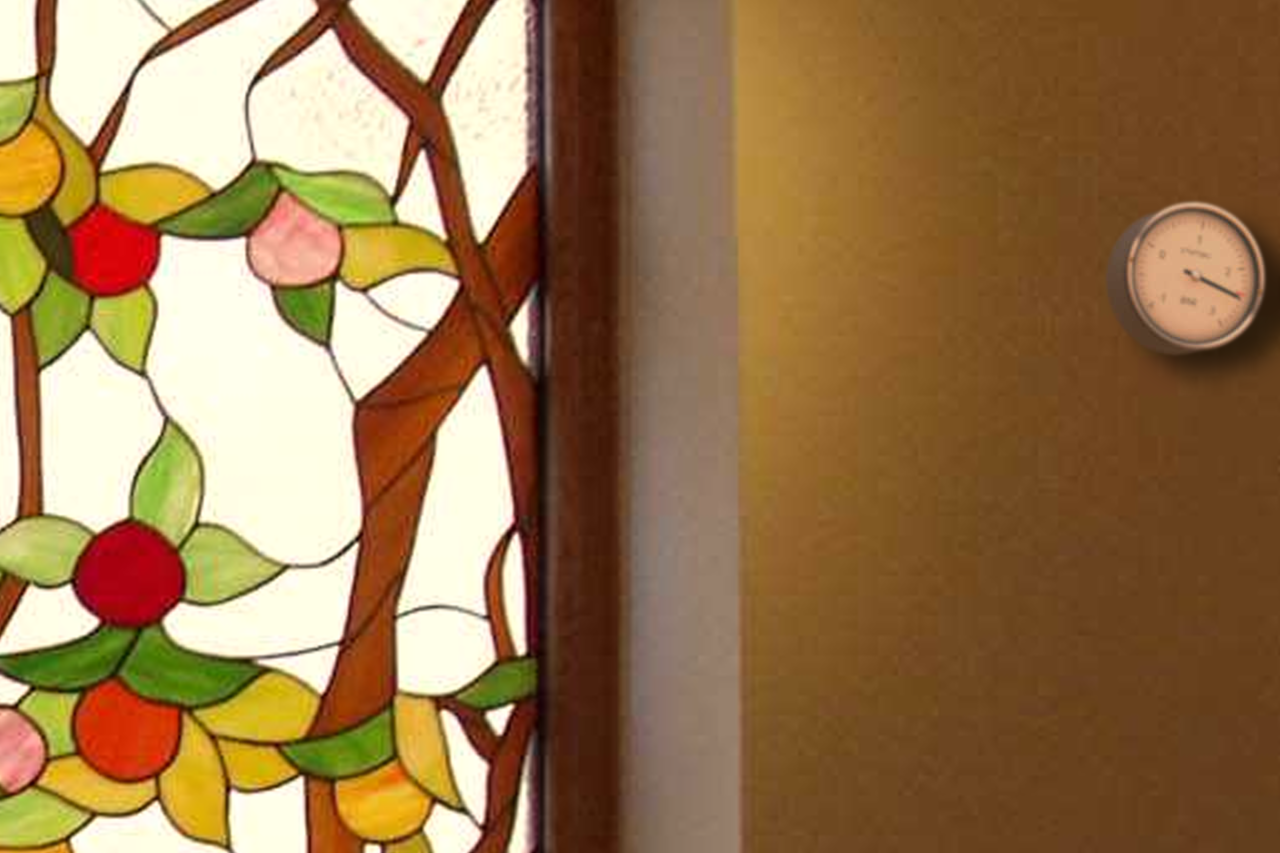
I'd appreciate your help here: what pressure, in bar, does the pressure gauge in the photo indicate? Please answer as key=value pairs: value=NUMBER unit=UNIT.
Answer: value=2.5 unit=bar
